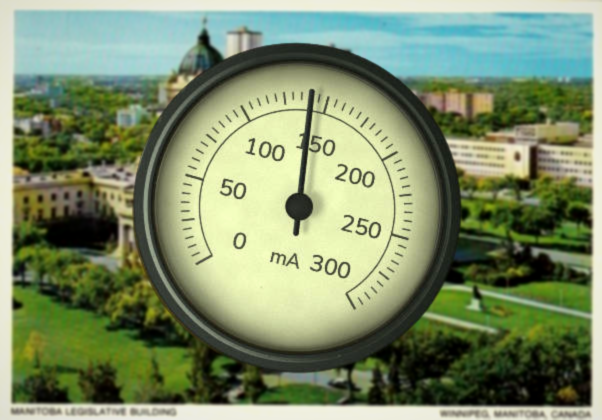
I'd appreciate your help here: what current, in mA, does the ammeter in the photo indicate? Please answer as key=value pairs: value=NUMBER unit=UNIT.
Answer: value=140 unit=mA
